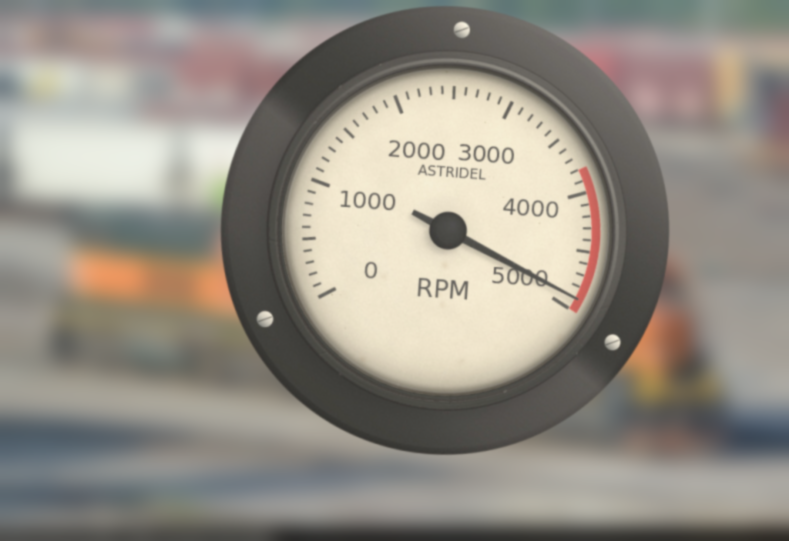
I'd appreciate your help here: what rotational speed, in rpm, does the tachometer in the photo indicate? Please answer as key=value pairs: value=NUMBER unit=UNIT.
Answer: value=4900 unit=rpm
